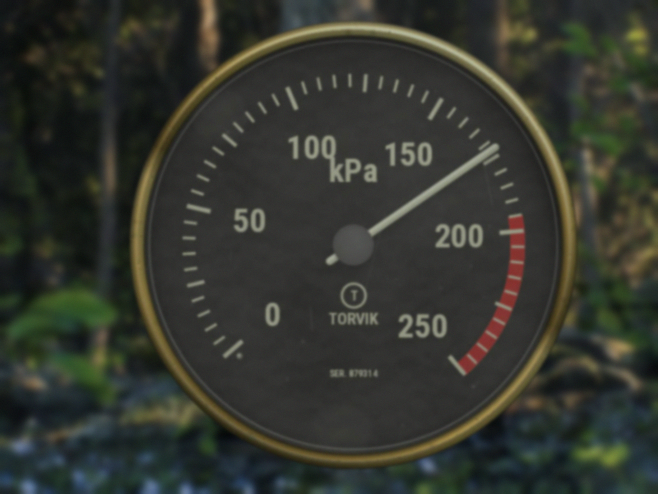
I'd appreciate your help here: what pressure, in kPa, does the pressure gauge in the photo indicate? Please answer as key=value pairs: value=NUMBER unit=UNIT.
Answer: value=172.5 unit=kPa
